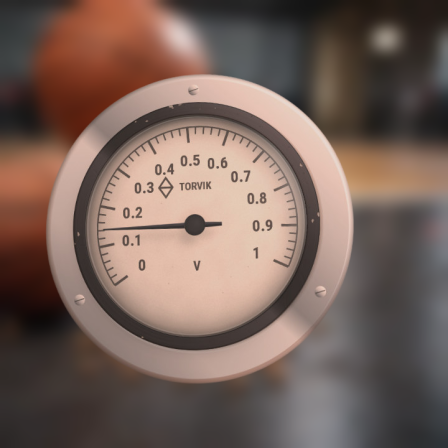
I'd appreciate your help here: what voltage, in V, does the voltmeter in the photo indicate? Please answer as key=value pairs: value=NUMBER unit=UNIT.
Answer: value=0.14 unit=V
